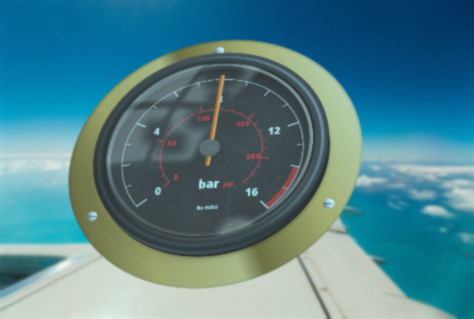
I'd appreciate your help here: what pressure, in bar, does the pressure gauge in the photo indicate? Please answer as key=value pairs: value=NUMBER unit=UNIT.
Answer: value=8 unit=bar
